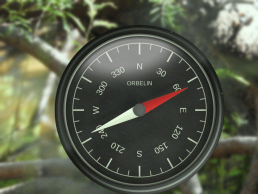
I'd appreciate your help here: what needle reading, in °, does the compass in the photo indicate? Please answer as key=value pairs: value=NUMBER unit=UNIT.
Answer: value=65 unit=°
